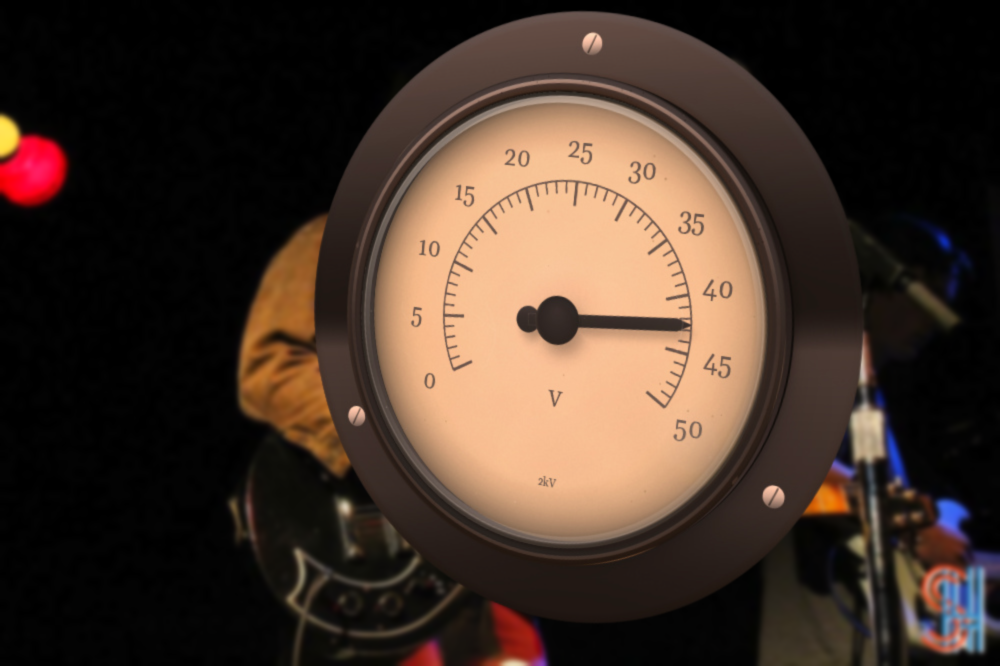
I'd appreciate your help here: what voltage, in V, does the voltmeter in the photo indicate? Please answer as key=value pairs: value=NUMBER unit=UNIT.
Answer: value=42.5 unit=V
